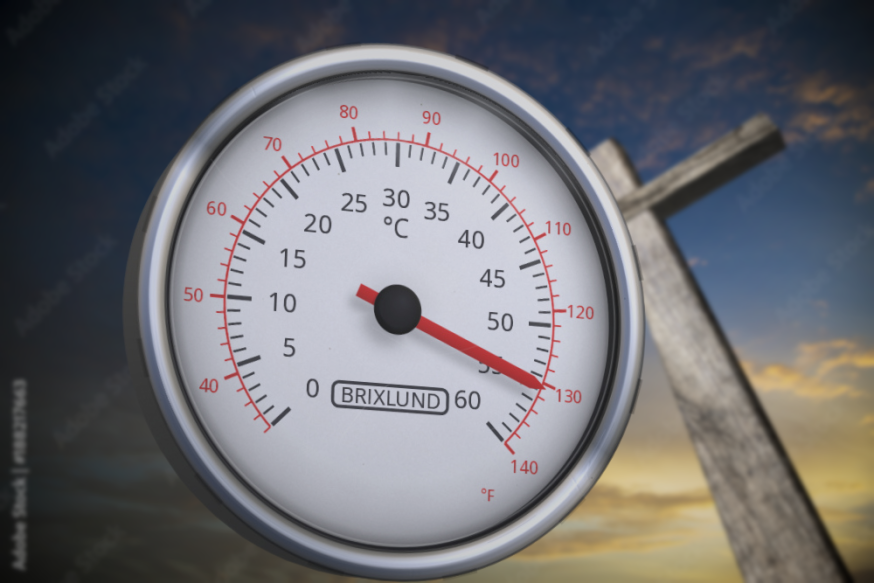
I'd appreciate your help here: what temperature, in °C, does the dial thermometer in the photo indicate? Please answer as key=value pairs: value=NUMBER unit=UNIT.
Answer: value=55 unit=°C
